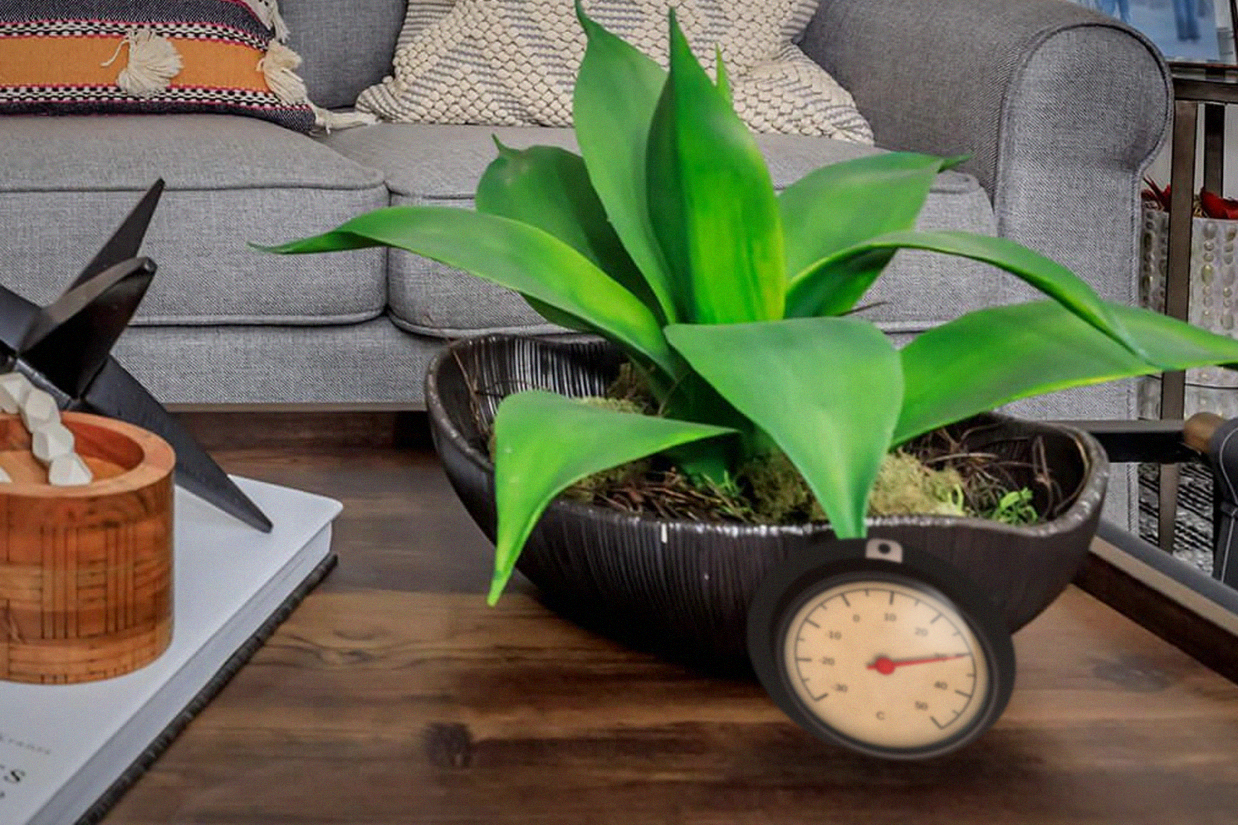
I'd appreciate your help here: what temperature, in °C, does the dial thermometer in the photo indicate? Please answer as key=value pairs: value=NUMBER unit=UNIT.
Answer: value=30 unit=°C
